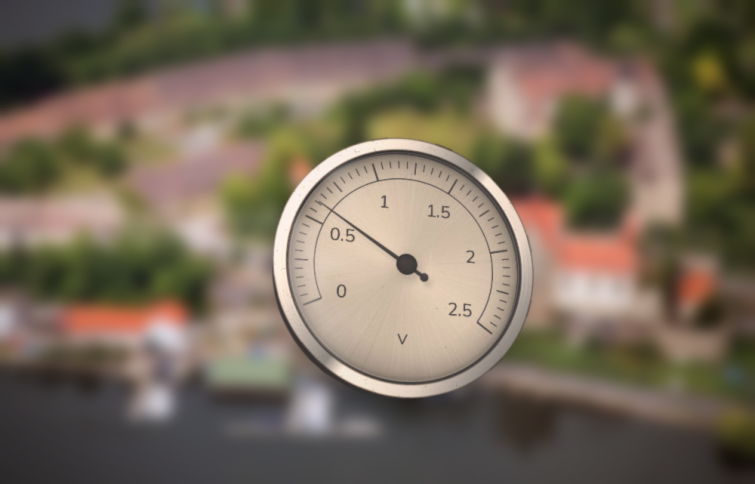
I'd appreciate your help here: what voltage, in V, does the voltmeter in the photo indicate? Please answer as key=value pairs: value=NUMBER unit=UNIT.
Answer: value=0.6 unit=V
